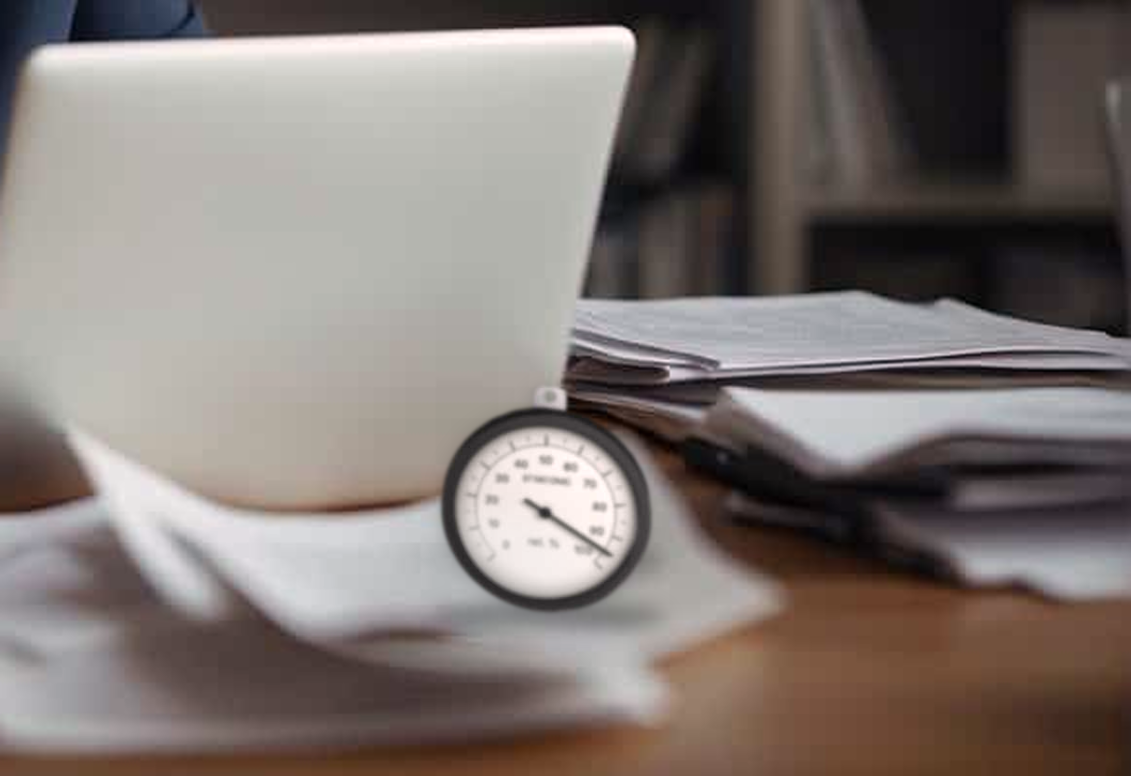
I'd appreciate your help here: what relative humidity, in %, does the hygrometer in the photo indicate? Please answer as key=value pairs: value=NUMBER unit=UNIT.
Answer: value=95 unit=%
